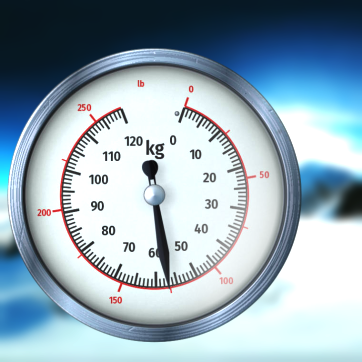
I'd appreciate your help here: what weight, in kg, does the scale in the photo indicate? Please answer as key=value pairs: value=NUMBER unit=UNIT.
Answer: value=57 unit=kg
